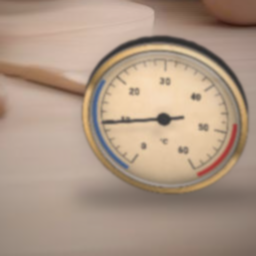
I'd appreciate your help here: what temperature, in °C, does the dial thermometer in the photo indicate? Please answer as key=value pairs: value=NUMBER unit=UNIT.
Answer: value=10 unit=°C
